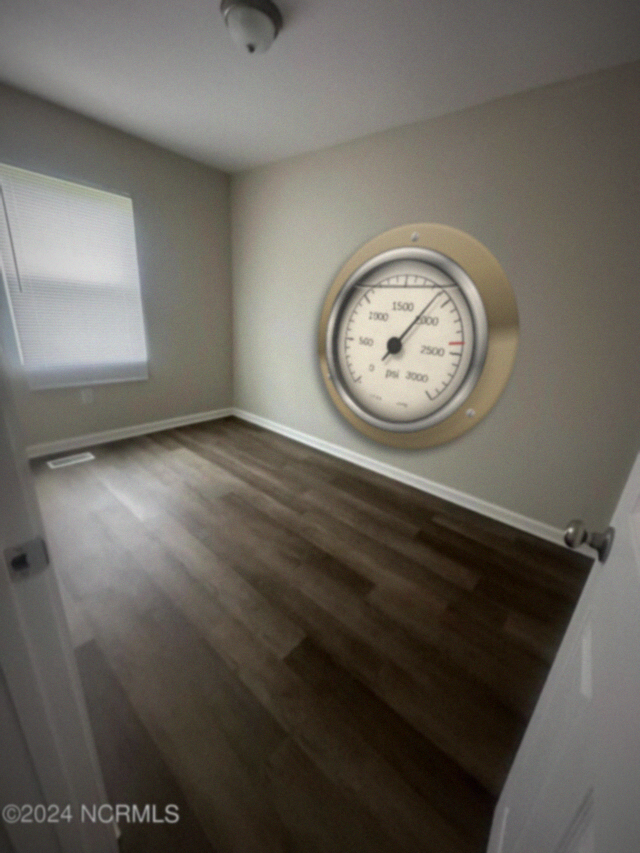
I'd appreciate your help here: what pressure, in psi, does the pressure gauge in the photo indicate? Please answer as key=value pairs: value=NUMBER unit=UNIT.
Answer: value=1900 unit=psi
